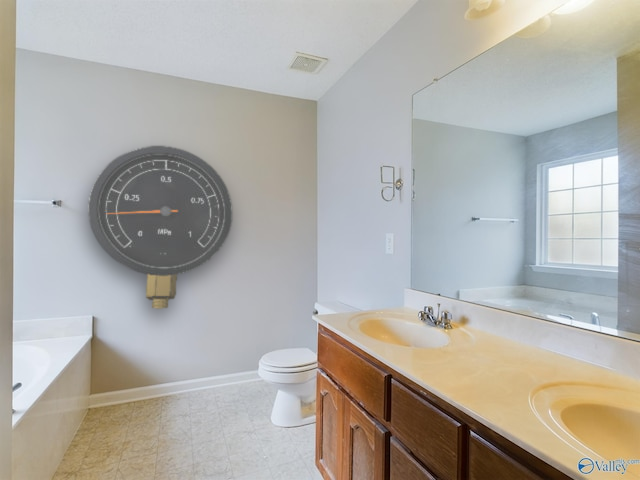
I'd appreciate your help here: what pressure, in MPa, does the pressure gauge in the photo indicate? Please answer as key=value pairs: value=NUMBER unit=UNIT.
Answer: value=0.15 unit=MPa
